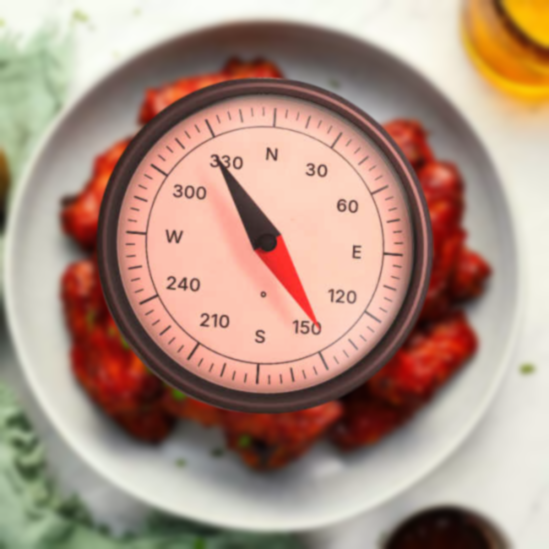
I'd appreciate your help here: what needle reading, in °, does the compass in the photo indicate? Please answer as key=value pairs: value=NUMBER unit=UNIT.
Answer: value=145 unit=°
